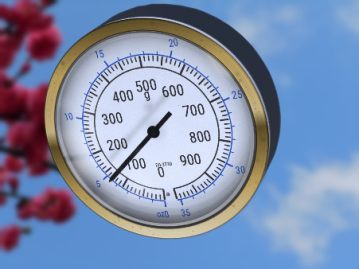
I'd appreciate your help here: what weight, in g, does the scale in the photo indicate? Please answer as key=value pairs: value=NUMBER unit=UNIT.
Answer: value=130 unit=g
